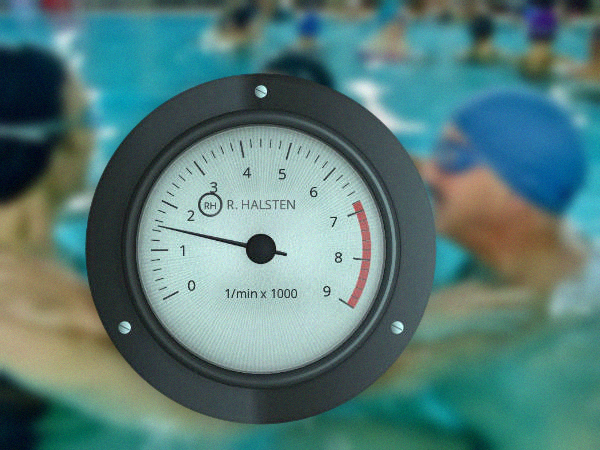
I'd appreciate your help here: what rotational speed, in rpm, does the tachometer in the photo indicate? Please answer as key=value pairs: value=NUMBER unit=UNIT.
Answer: value=1500 unit=rpm
